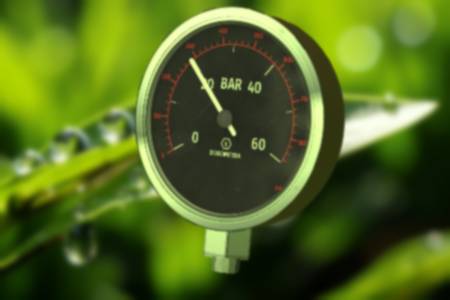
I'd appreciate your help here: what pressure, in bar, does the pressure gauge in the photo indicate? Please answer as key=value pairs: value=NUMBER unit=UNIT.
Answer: value=20 unit=bar
